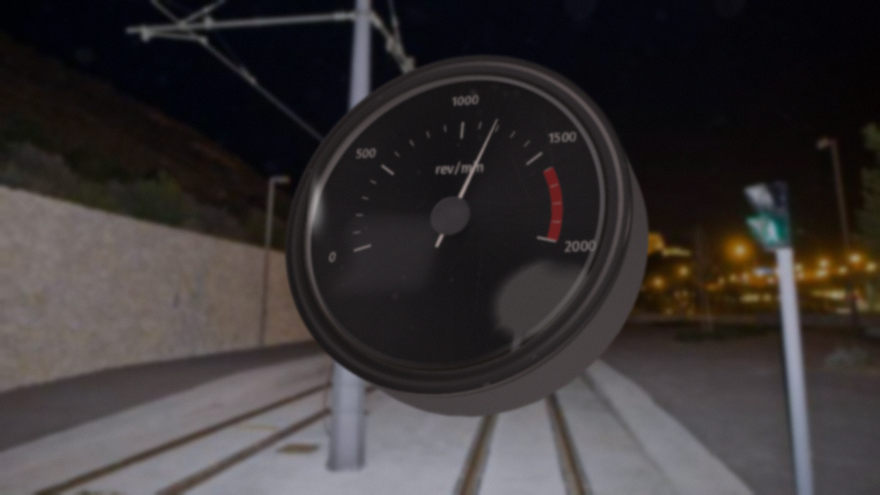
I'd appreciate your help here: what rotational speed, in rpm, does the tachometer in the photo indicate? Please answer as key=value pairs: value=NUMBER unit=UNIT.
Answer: value=1200 unit=rpm
